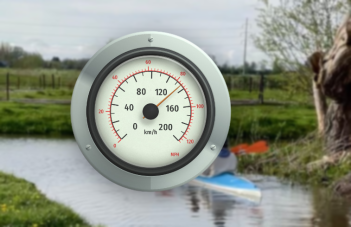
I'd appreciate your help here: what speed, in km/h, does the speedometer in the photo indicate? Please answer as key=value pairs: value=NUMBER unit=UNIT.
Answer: value=135 unit=km/h
